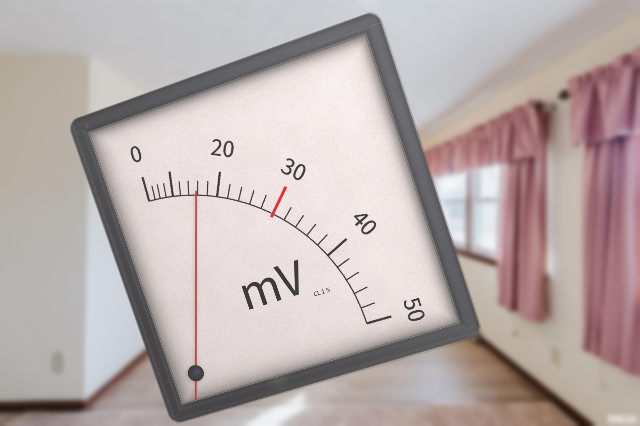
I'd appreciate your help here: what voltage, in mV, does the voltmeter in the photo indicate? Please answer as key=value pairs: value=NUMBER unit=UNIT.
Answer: value=16 unit=mV
